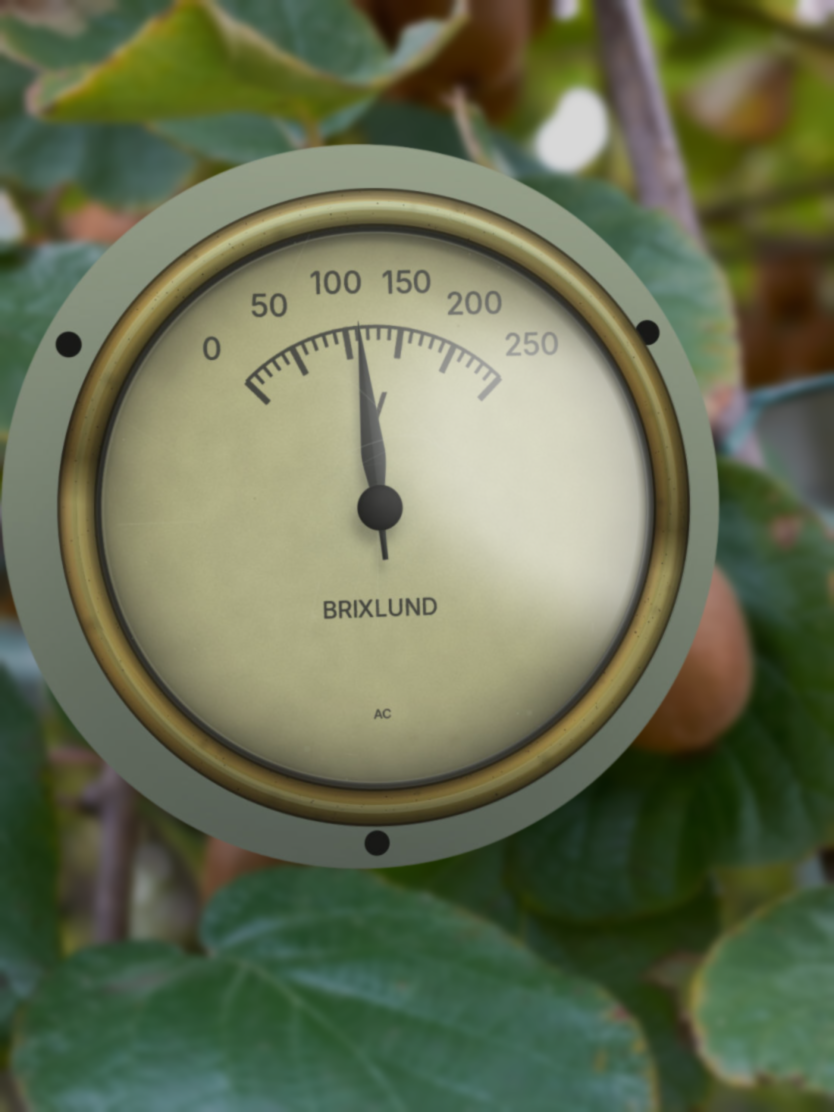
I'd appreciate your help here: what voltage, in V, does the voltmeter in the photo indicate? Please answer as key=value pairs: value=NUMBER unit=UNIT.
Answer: value=110 unit=V
